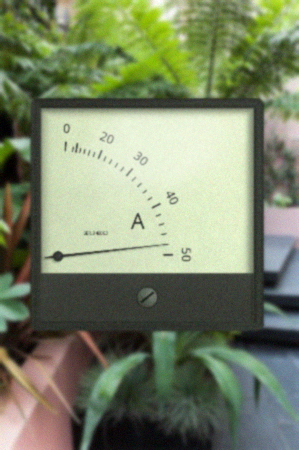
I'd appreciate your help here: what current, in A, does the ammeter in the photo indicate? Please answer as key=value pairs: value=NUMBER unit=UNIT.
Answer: value=48 unit=A
